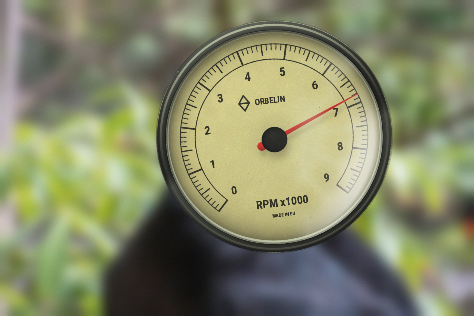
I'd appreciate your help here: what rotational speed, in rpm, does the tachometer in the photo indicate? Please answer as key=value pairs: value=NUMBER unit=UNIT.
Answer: value=6800 unit=rpm
